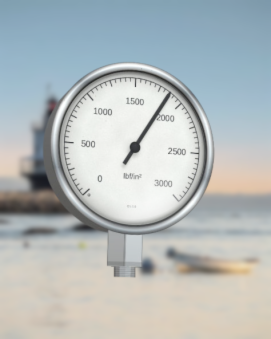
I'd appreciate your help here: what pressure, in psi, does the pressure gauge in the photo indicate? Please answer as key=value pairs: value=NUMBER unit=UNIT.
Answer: value=1850 unit=psi
